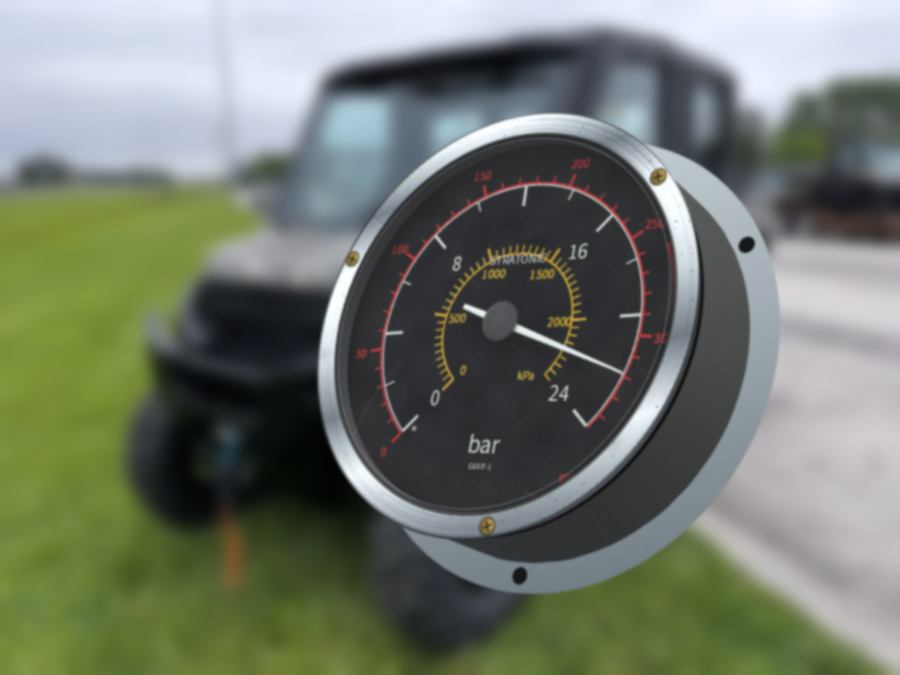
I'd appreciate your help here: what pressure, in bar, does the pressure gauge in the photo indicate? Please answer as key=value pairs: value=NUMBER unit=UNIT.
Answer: value=22 unit=bar
